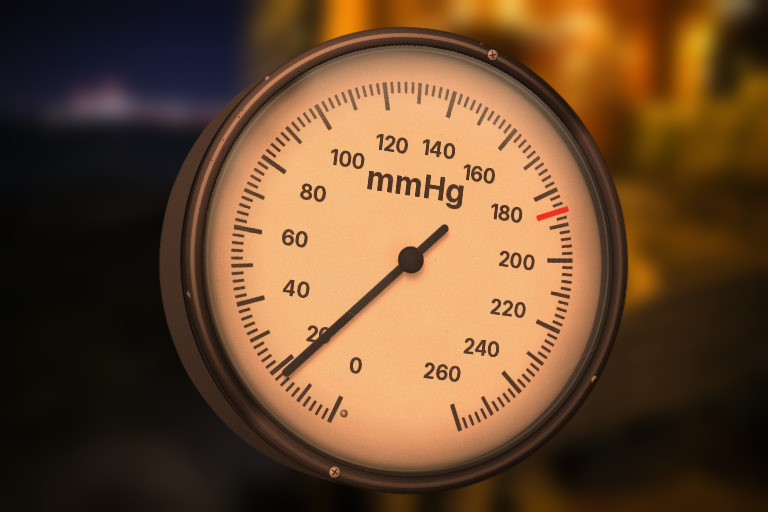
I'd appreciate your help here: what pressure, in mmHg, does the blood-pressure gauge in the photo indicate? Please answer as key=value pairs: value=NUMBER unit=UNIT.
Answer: value=18 unit=mmHg
